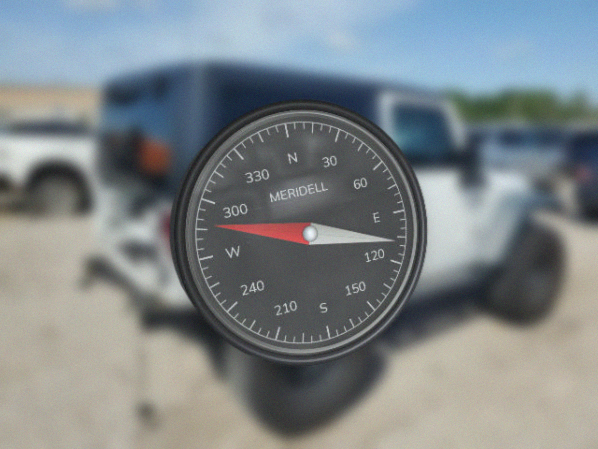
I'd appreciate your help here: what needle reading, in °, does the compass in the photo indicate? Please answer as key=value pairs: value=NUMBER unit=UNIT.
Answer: value=287.5 unit=°
